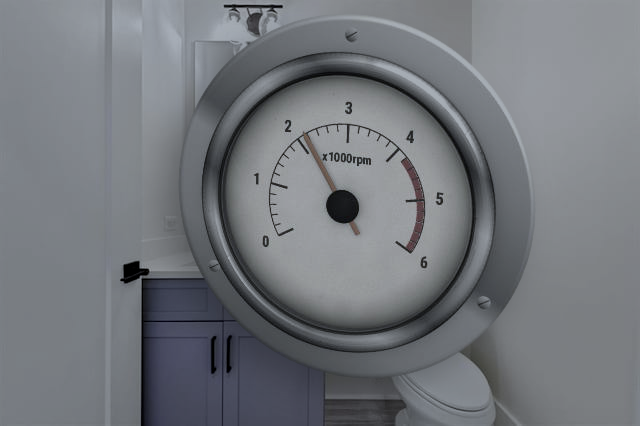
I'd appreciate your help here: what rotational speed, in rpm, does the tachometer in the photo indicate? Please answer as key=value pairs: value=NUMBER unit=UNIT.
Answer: value=2200 unit=rpm
